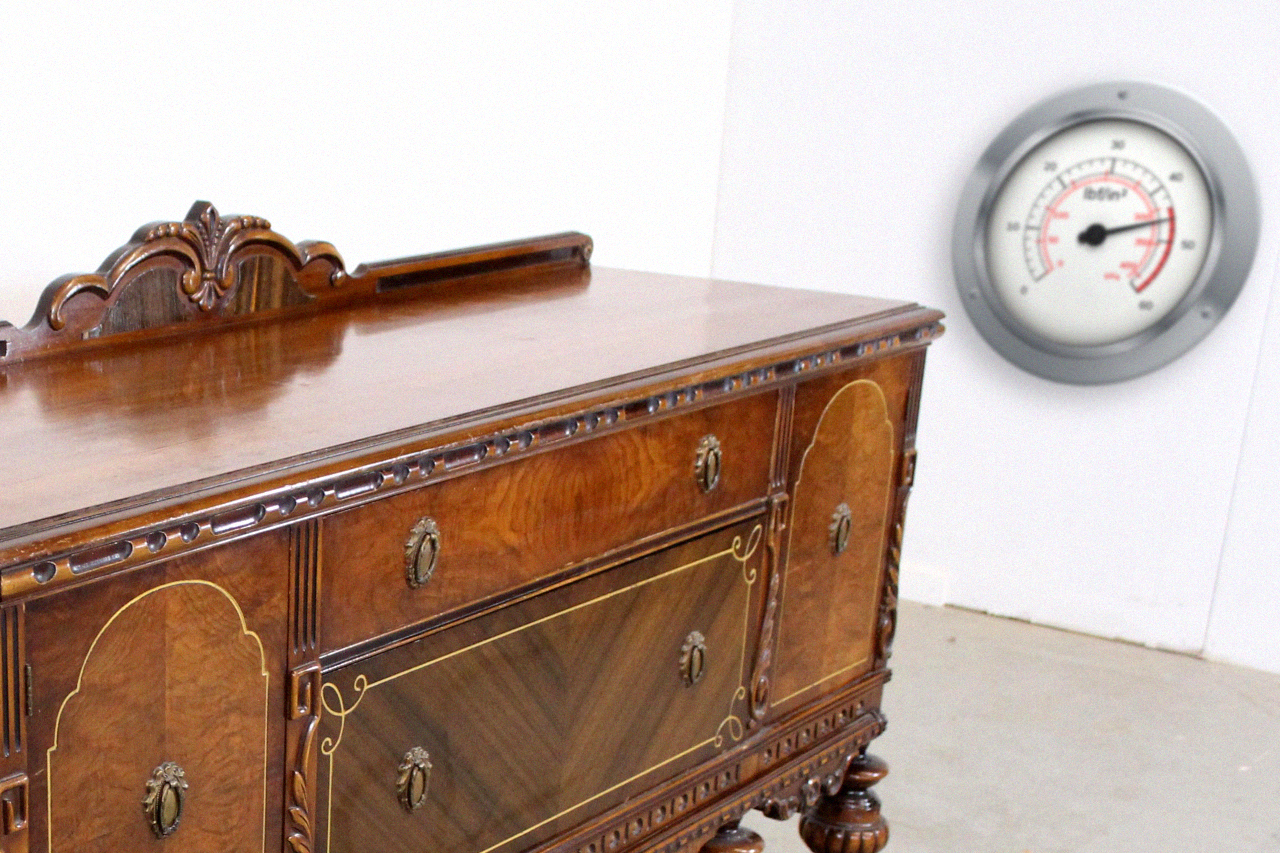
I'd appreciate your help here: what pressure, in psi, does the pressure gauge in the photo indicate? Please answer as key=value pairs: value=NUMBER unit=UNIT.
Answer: value=46 unit=psi
